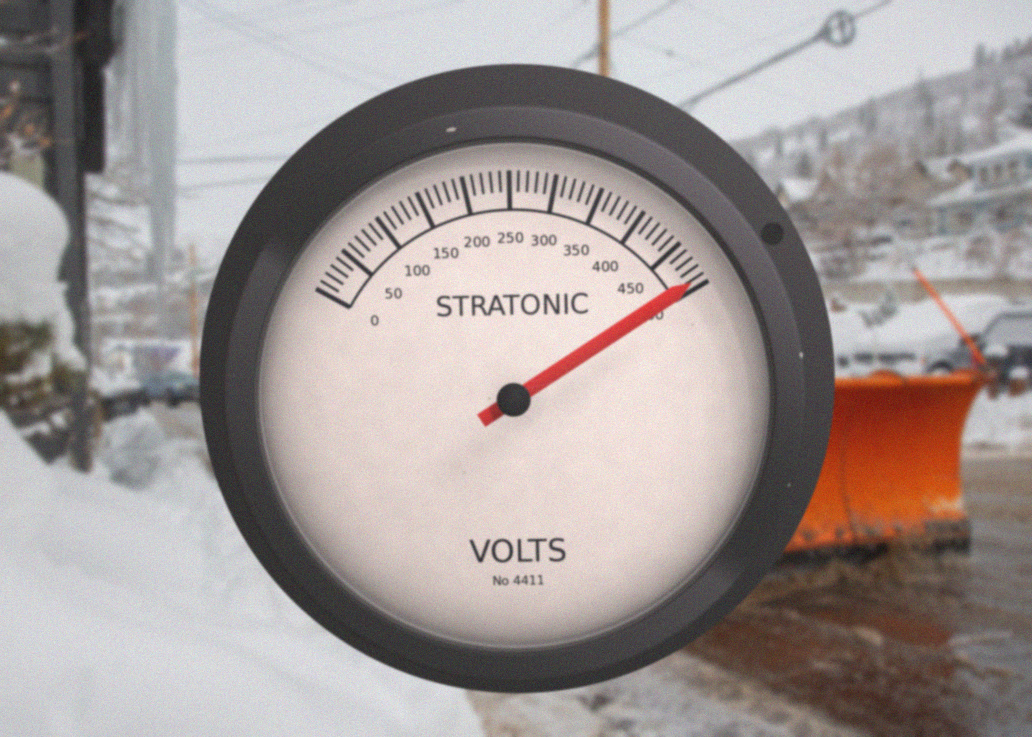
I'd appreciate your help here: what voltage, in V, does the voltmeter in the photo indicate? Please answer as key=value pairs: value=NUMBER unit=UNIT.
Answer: value=490 unit=V
